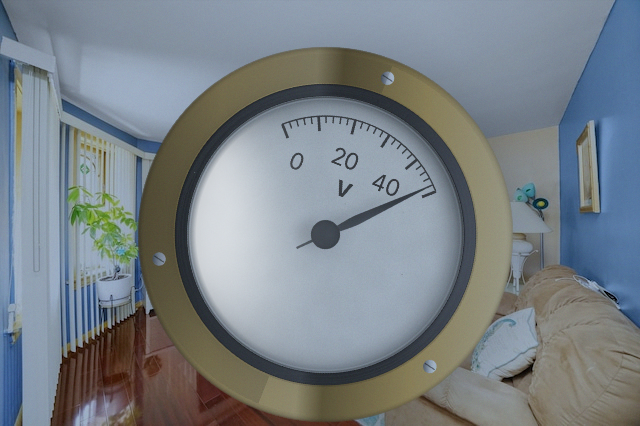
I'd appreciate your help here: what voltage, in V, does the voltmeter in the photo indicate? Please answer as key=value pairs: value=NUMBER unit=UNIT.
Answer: value=48 unit=V
